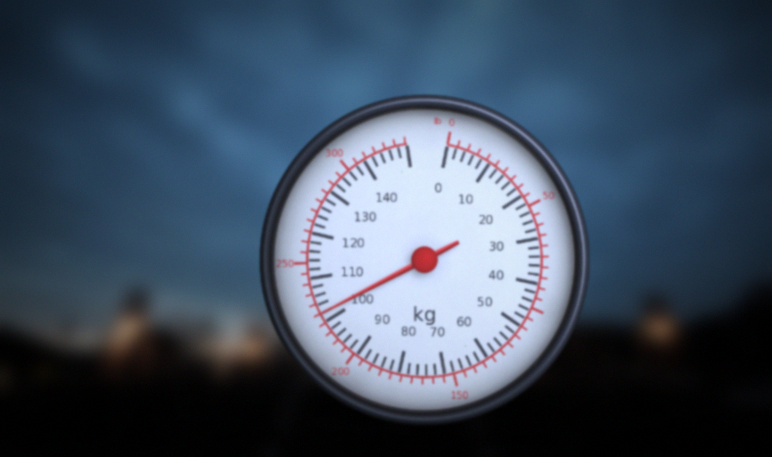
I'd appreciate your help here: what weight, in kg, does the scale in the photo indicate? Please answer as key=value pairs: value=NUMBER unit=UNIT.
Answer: value=102 unit=kg
